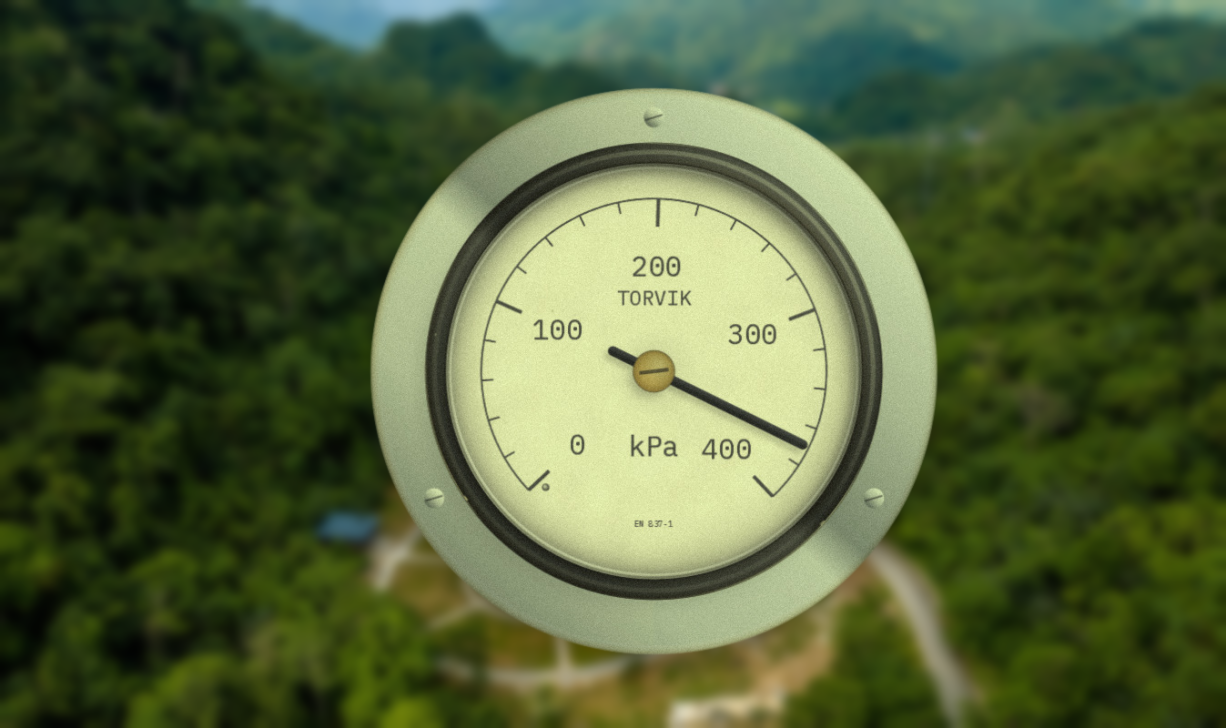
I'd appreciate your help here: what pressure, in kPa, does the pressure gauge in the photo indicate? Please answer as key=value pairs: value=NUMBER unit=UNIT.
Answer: value=370 unit=kPa
